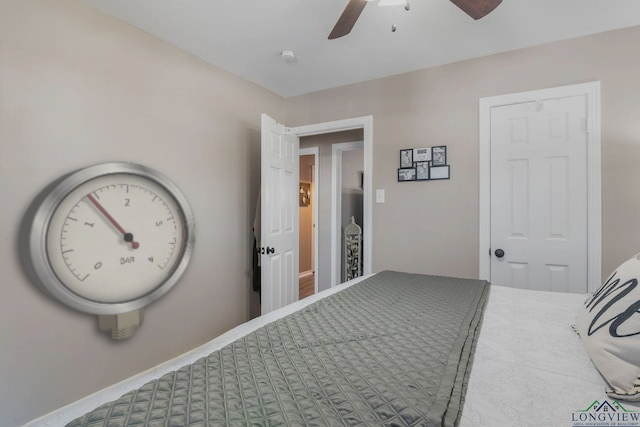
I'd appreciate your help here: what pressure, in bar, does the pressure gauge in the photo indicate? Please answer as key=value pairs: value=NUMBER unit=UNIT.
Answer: value=1.4 unit=bar
